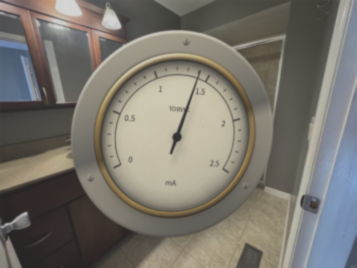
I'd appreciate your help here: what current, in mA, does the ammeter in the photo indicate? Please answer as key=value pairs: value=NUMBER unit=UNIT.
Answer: value=1.4 unit=mA
